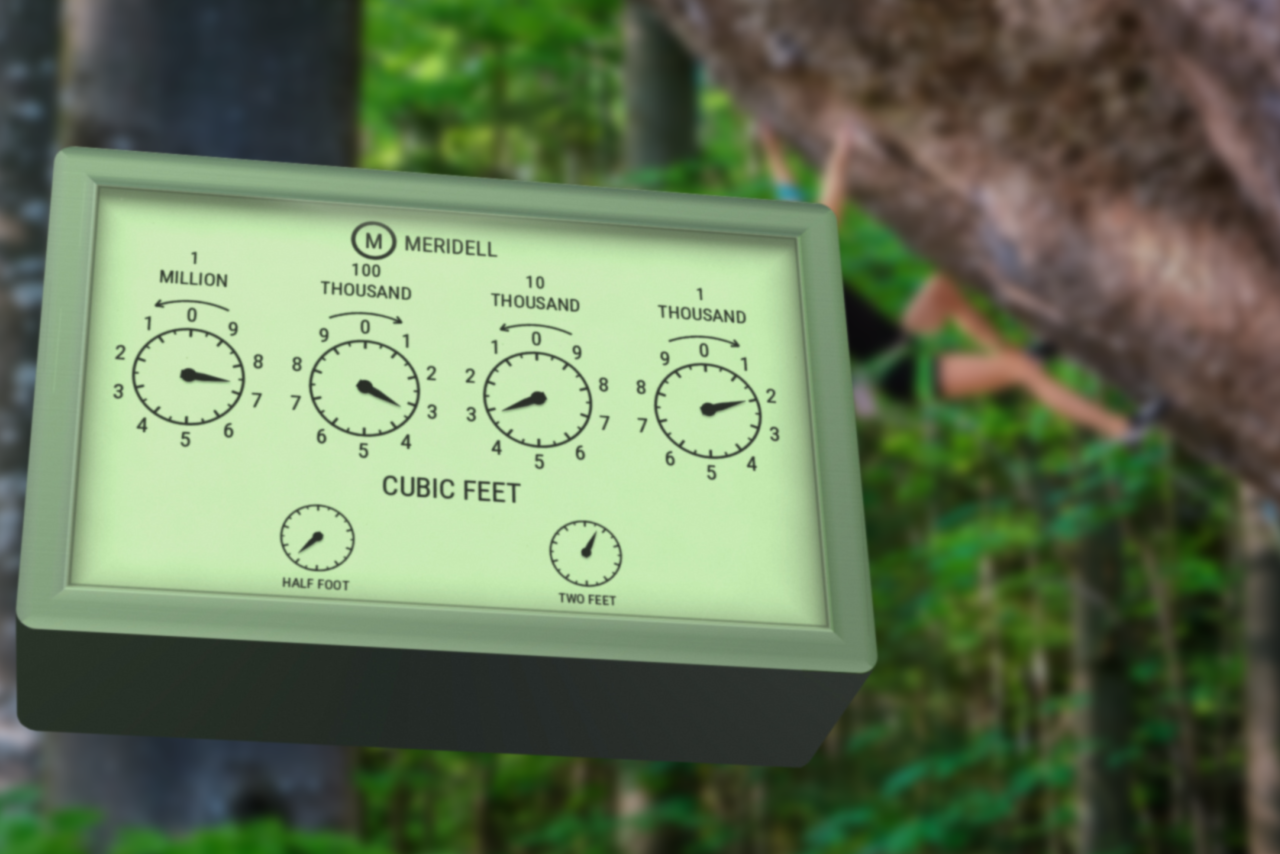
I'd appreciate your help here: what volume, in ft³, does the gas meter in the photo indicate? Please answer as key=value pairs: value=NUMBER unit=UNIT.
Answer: value=733200 unit=ft³
